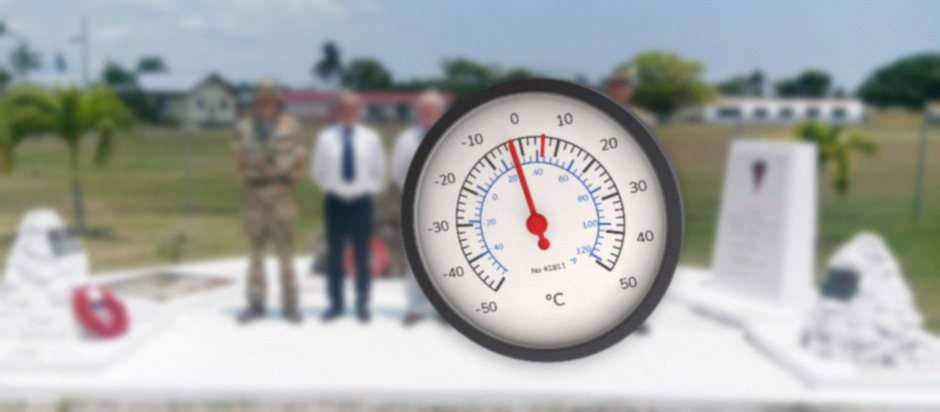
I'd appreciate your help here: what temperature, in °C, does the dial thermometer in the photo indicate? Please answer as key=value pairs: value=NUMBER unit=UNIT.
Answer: value=-2 unit=°C
